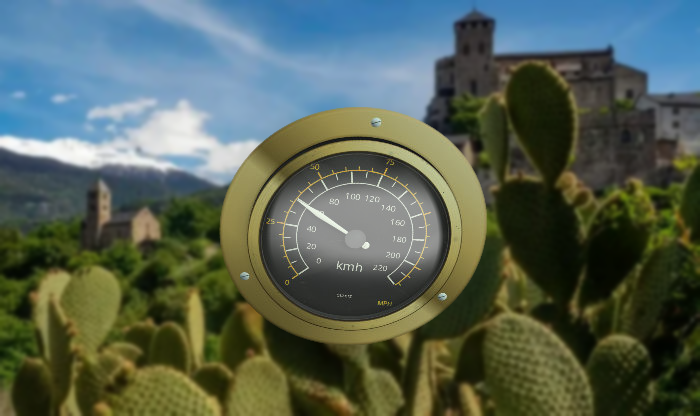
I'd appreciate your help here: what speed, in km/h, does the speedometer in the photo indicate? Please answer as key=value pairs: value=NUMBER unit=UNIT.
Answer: value=60 unit=km/h
